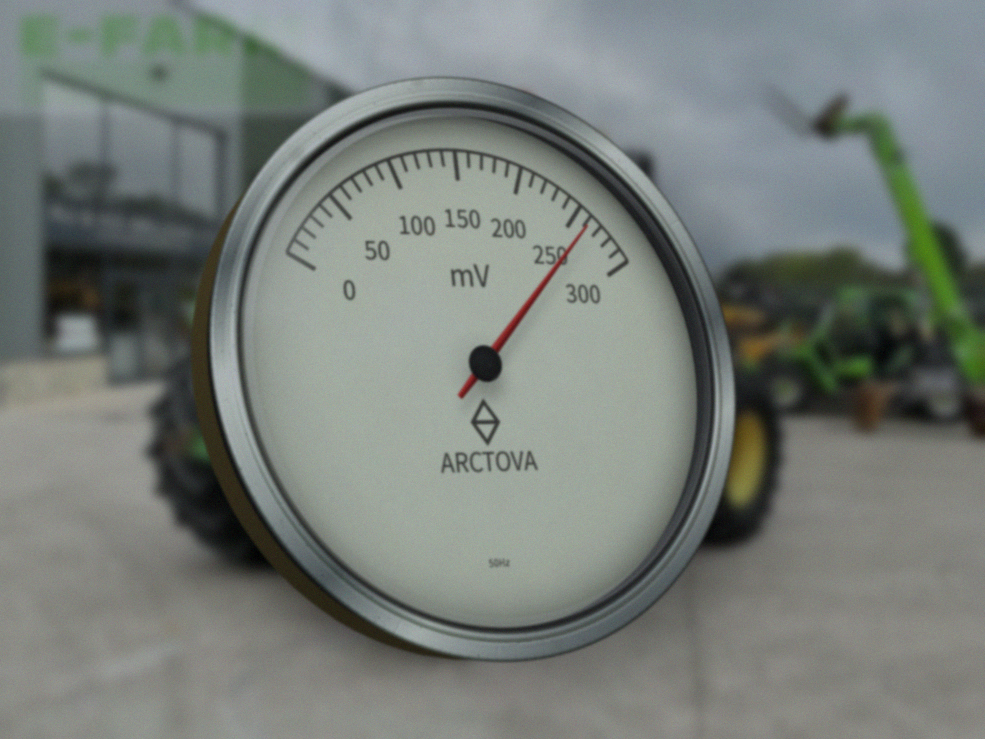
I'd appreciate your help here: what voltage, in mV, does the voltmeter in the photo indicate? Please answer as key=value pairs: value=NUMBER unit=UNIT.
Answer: value=260 unit=mV
